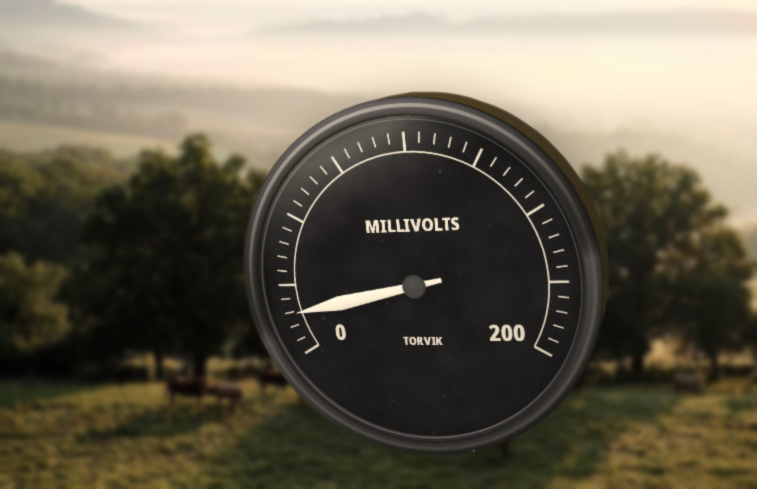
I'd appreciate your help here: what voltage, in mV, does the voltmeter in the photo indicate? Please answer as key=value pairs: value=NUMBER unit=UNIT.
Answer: value=15 unit=mV
